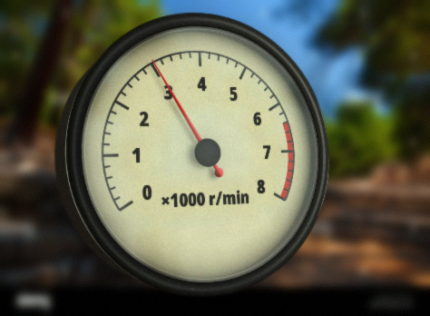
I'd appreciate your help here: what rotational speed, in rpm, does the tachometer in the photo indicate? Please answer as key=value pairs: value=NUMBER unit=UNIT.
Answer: value=3000 unit=rpm
